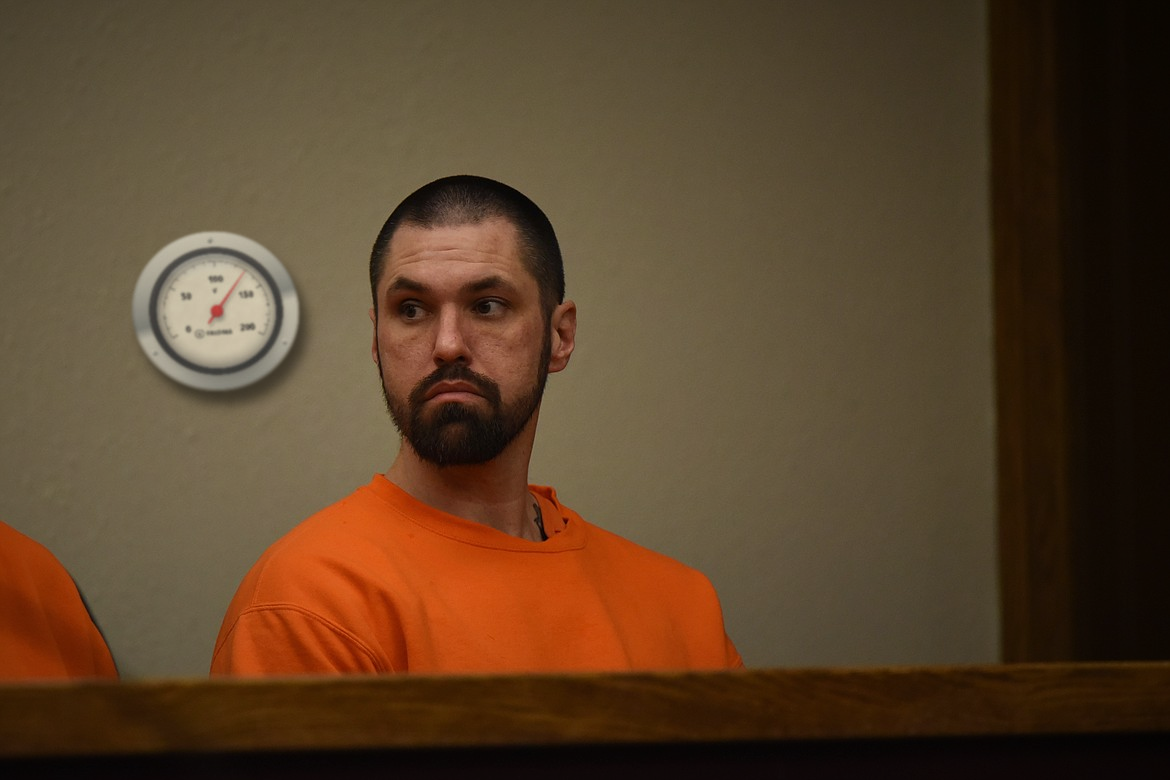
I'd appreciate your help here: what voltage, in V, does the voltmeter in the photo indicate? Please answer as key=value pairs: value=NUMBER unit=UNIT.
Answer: value=130 unit=V
